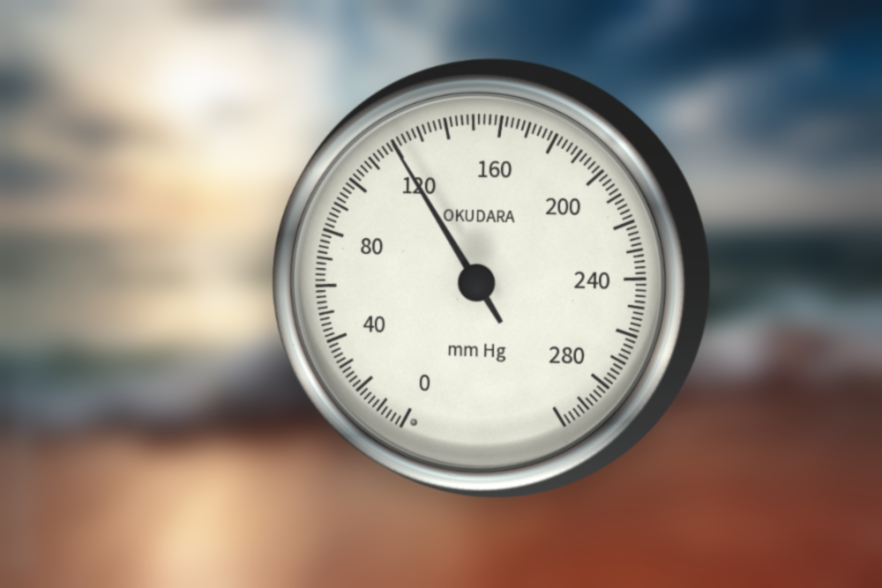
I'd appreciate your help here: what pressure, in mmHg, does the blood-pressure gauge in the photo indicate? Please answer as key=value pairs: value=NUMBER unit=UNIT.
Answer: value=120 unit=mmHg
